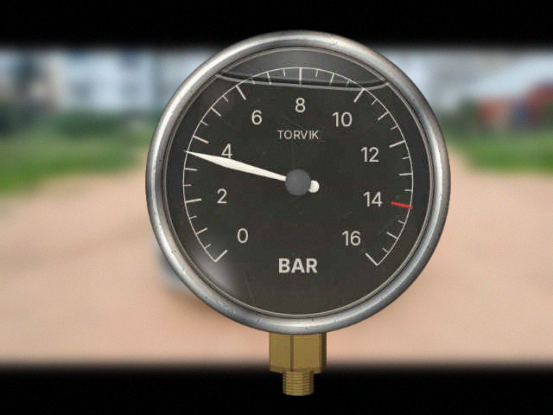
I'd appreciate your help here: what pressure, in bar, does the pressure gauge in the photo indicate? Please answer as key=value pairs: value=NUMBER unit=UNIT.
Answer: value=3.5 unit=bar
